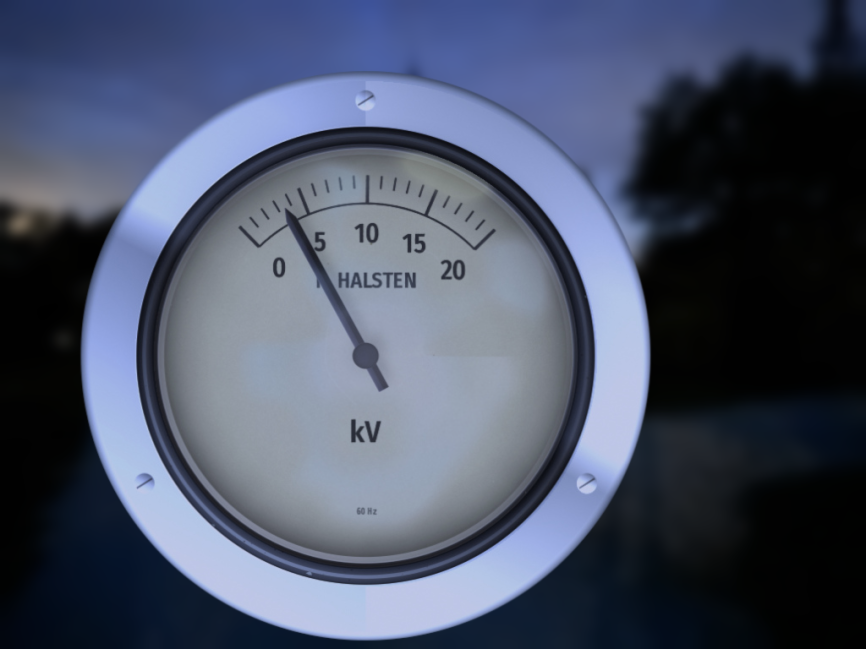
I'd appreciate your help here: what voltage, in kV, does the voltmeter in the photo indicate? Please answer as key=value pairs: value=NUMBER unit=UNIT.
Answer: value=3.5 unit=kV
